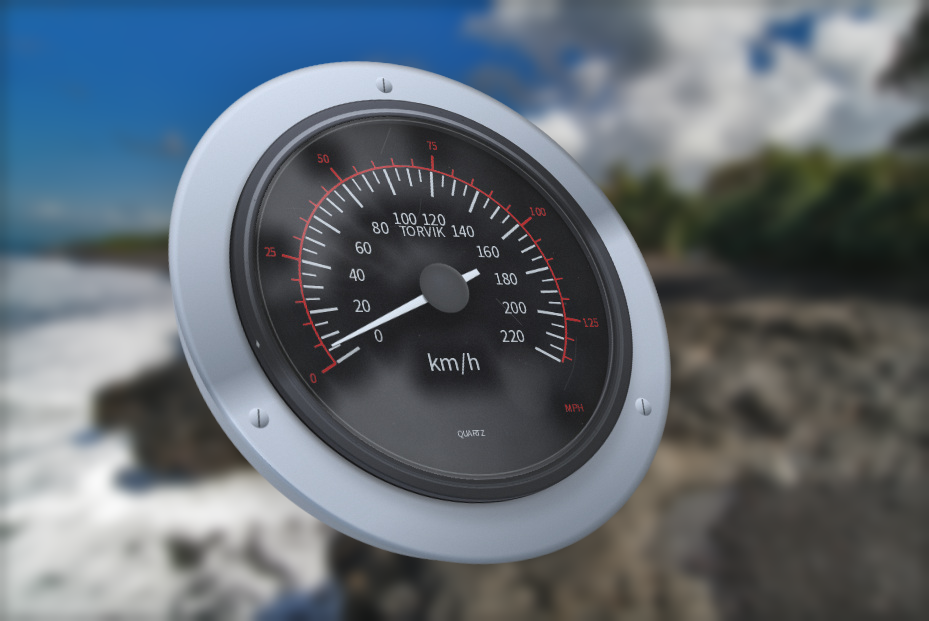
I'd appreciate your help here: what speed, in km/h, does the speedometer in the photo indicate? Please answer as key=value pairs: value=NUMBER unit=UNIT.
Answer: value=5 unit=km/h
